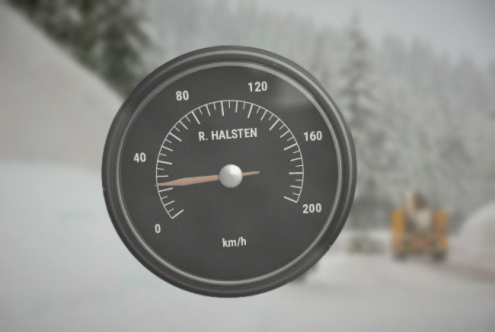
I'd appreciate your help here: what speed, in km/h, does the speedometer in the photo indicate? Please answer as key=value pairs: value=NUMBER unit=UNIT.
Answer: value=25 unit=km/h
